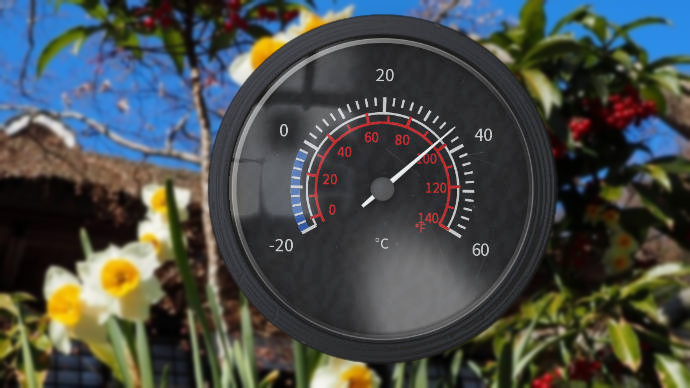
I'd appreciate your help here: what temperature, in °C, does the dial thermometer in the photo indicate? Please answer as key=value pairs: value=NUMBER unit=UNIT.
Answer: value=36 unit=°C
